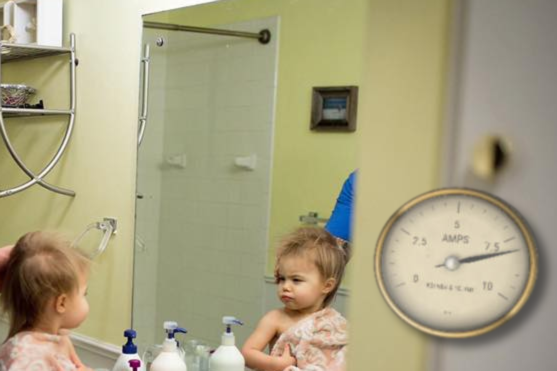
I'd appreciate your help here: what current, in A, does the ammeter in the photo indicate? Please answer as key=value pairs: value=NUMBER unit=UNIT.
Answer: value=8 unit=A
